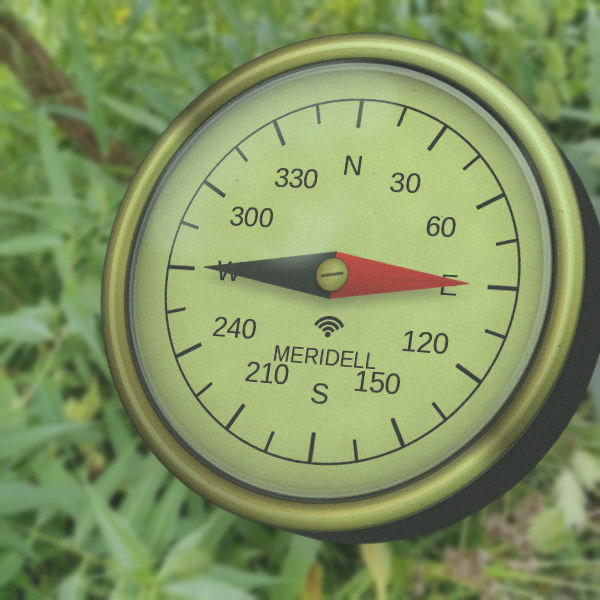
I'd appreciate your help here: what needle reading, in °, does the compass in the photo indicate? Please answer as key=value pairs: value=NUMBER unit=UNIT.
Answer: value=90 unit=°
